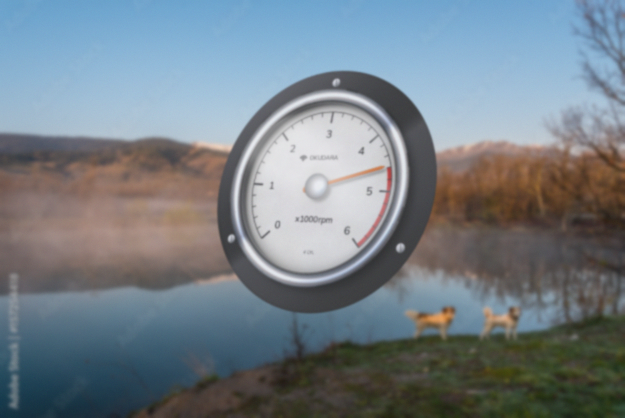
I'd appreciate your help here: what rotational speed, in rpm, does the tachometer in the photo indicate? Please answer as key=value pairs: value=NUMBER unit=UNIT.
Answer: value=4600 unit=rpm
